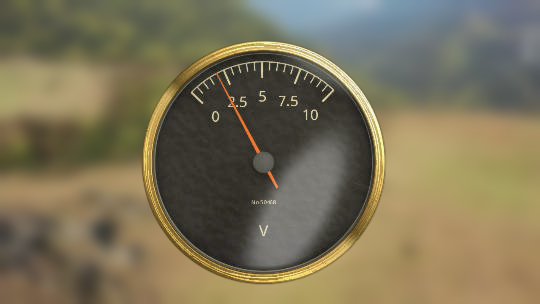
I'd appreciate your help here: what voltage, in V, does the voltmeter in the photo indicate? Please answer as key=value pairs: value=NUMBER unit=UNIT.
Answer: value=2 unit=V
